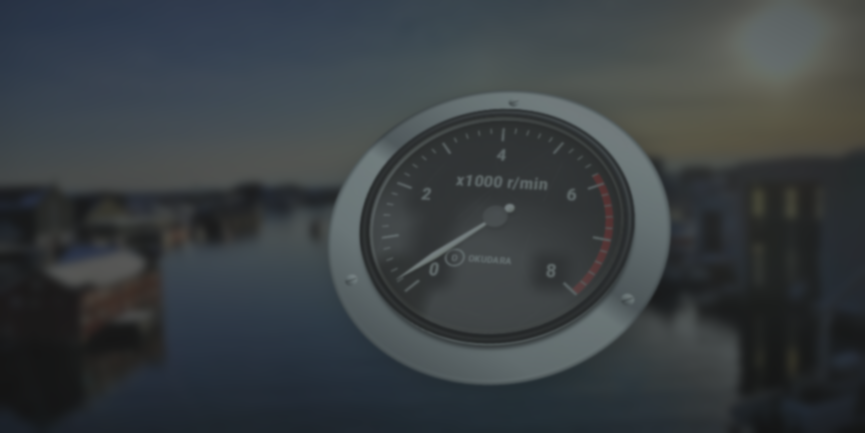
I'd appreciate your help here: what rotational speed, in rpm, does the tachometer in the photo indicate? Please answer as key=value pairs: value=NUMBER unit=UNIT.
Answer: value=200 unit=rpm
